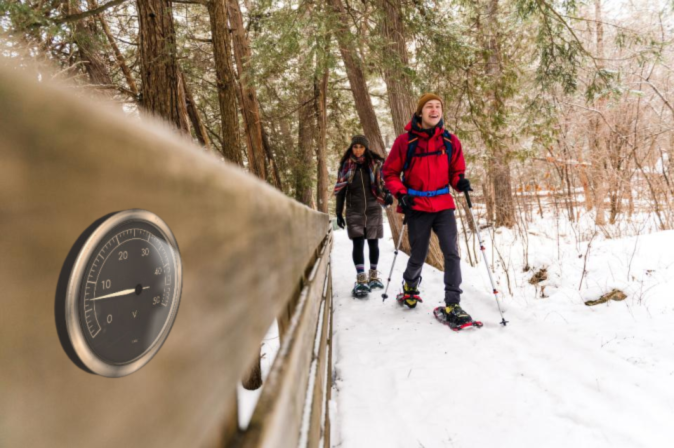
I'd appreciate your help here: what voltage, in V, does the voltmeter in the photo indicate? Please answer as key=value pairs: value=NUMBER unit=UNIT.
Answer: value=7 unit=V
